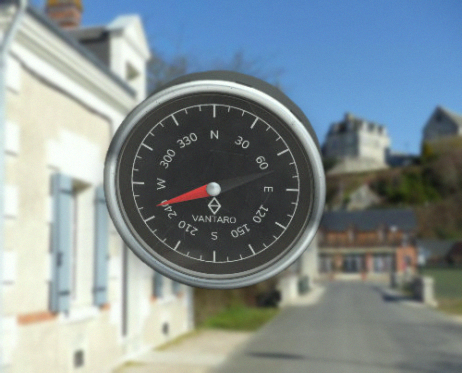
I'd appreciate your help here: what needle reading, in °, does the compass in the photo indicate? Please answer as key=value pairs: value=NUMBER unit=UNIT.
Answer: value=250 unit=°
